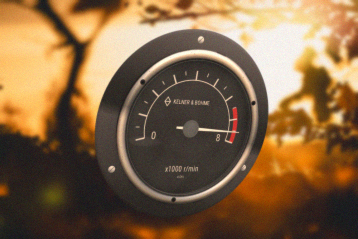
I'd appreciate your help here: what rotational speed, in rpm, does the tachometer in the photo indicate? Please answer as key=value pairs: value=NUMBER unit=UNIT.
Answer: value=7500 unit=rpm
